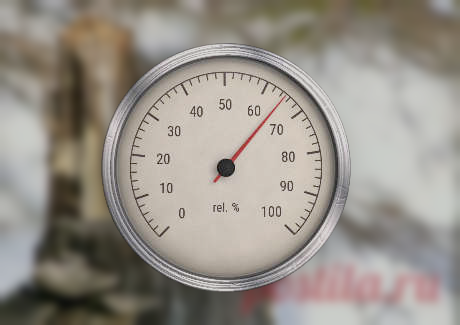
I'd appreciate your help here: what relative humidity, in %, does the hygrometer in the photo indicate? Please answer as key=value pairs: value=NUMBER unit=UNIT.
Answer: value=65 unit=%
